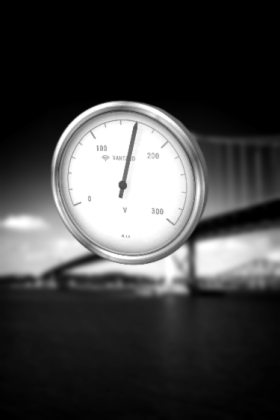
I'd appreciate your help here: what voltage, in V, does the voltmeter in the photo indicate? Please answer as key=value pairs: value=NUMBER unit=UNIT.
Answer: value=160 unit=V
